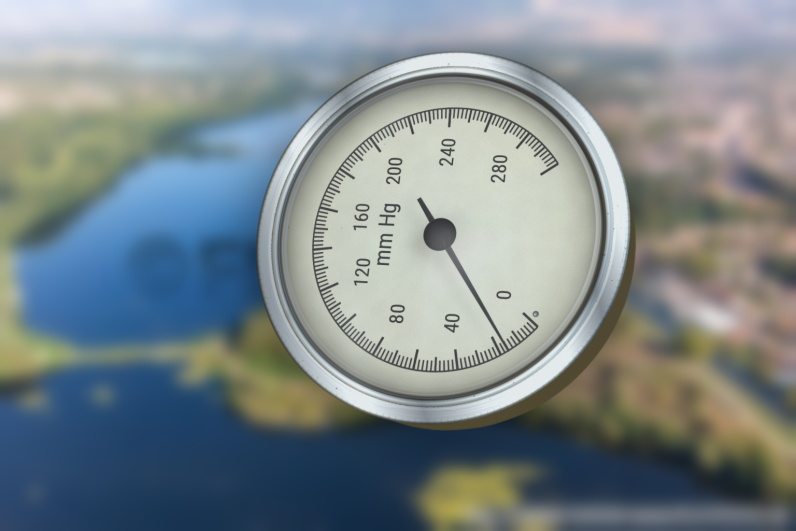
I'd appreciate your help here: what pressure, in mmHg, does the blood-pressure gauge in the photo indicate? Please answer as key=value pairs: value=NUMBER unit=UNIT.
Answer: value=16 unit=mmHg
